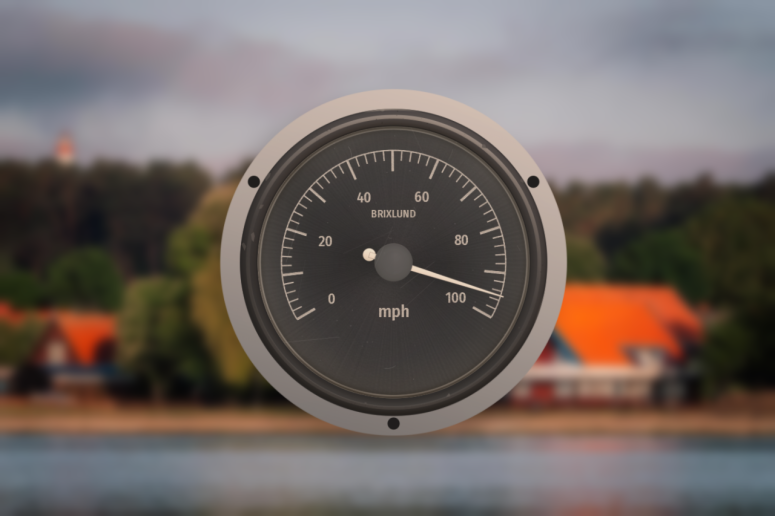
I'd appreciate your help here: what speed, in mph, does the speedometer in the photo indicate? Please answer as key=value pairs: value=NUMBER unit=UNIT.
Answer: value=95 unit=mph
